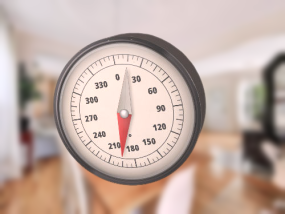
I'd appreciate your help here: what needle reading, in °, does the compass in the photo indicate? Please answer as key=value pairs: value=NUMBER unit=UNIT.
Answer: value=195 unit=°
